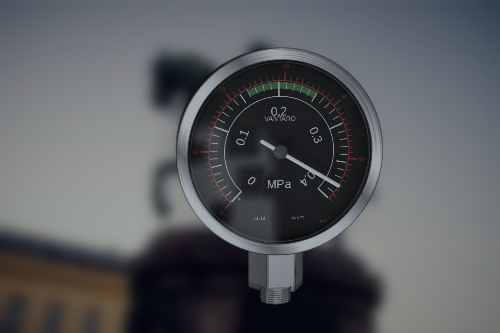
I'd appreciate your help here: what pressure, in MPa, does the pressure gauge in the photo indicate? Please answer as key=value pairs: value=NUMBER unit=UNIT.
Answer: value=0.38 unit=MPa
